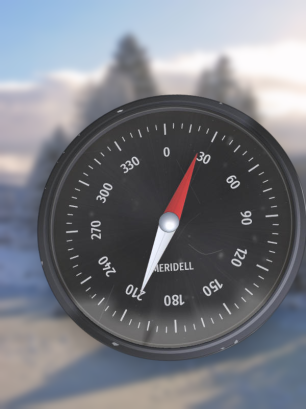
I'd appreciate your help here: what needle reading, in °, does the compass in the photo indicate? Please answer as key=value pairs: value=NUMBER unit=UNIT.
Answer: value=25 unit=°
